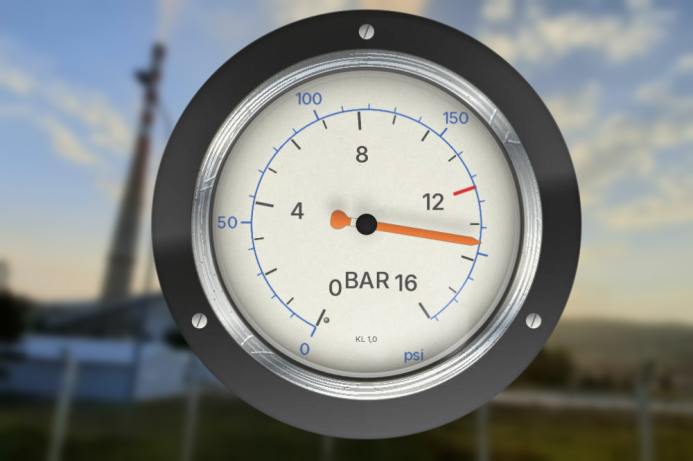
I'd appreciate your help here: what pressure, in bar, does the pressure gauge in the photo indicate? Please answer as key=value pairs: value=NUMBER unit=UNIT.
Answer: value=13.5 unit=bar
